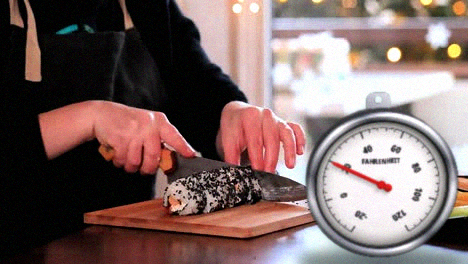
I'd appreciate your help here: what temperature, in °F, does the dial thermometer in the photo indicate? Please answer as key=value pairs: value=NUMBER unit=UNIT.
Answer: value=20 unit=°F
